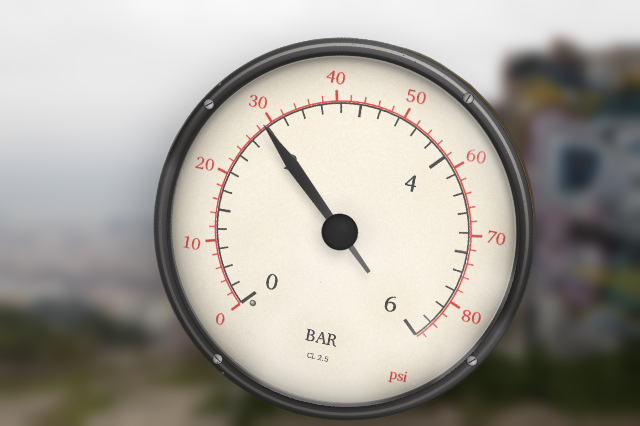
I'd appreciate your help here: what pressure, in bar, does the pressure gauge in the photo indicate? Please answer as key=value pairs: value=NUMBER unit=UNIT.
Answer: value=2 unit=bar
